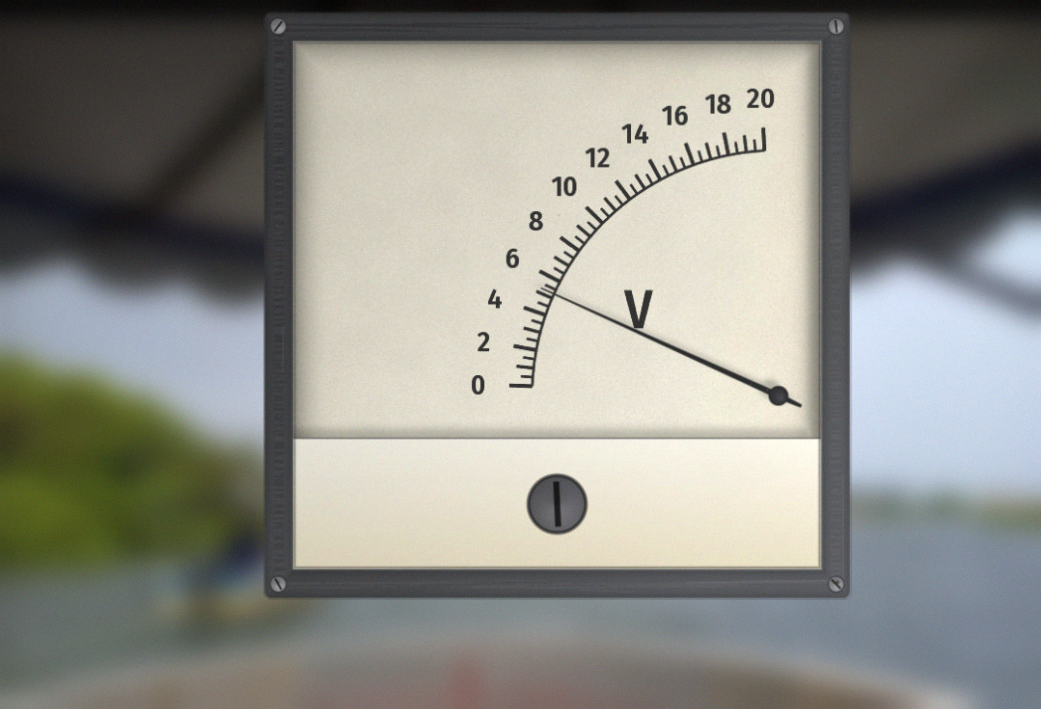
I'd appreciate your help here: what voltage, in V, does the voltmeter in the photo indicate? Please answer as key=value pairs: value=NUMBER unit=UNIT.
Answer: value=5.25 unit=V
